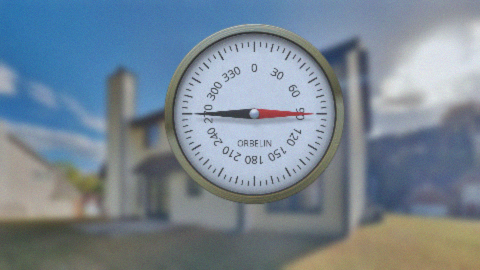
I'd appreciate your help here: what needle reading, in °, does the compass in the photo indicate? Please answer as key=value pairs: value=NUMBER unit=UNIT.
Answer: value=90 unit=°
